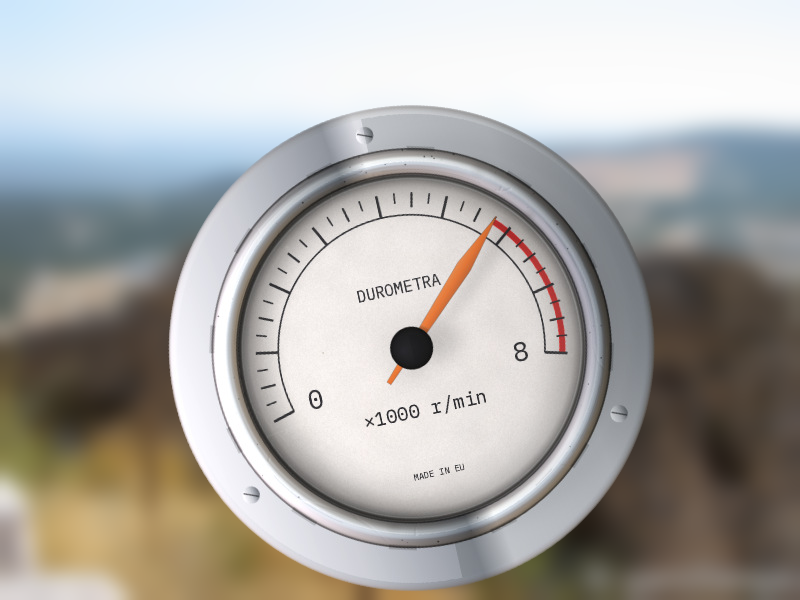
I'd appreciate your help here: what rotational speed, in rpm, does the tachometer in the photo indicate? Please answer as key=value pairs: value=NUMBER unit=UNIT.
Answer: value=5750 unit=rpm
